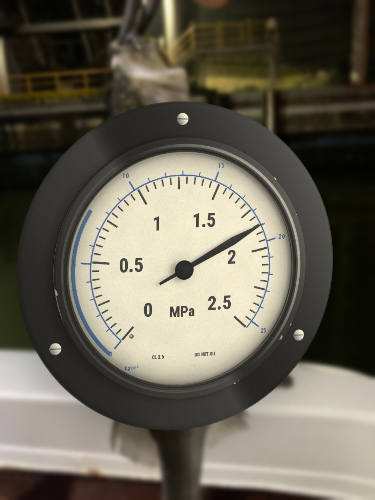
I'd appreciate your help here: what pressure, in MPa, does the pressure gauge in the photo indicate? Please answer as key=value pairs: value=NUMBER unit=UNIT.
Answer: value=1.85 unit=MPa
